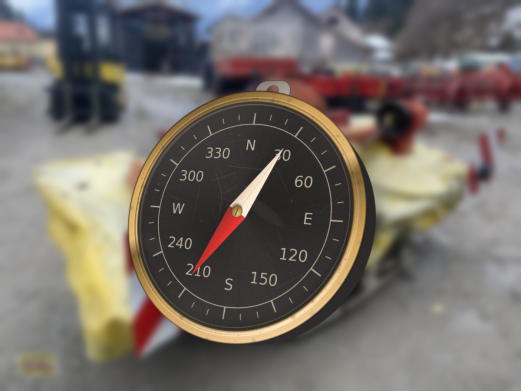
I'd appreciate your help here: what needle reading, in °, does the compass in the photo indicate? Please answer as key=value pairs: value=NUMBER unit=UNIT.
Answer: value=210 unit=°
